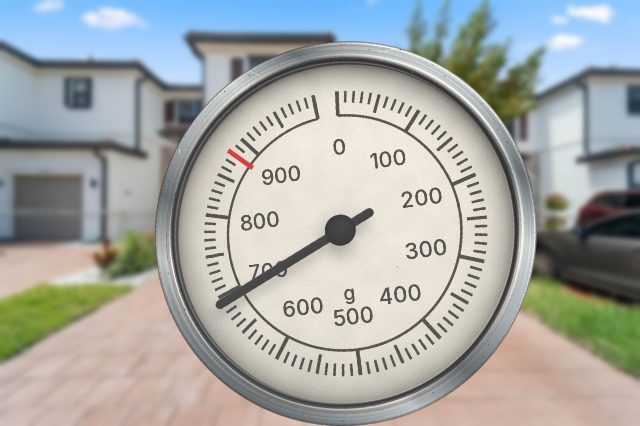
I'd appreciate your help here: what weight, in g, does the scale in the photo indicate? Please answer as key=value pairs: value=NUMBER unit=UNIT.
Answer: value=690 unit=g
